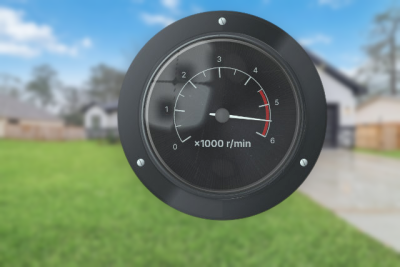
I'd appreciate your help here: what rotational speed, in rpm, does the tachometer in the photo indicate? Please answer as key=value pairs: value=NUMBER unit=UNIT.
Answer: value=5500 unit=rpm
